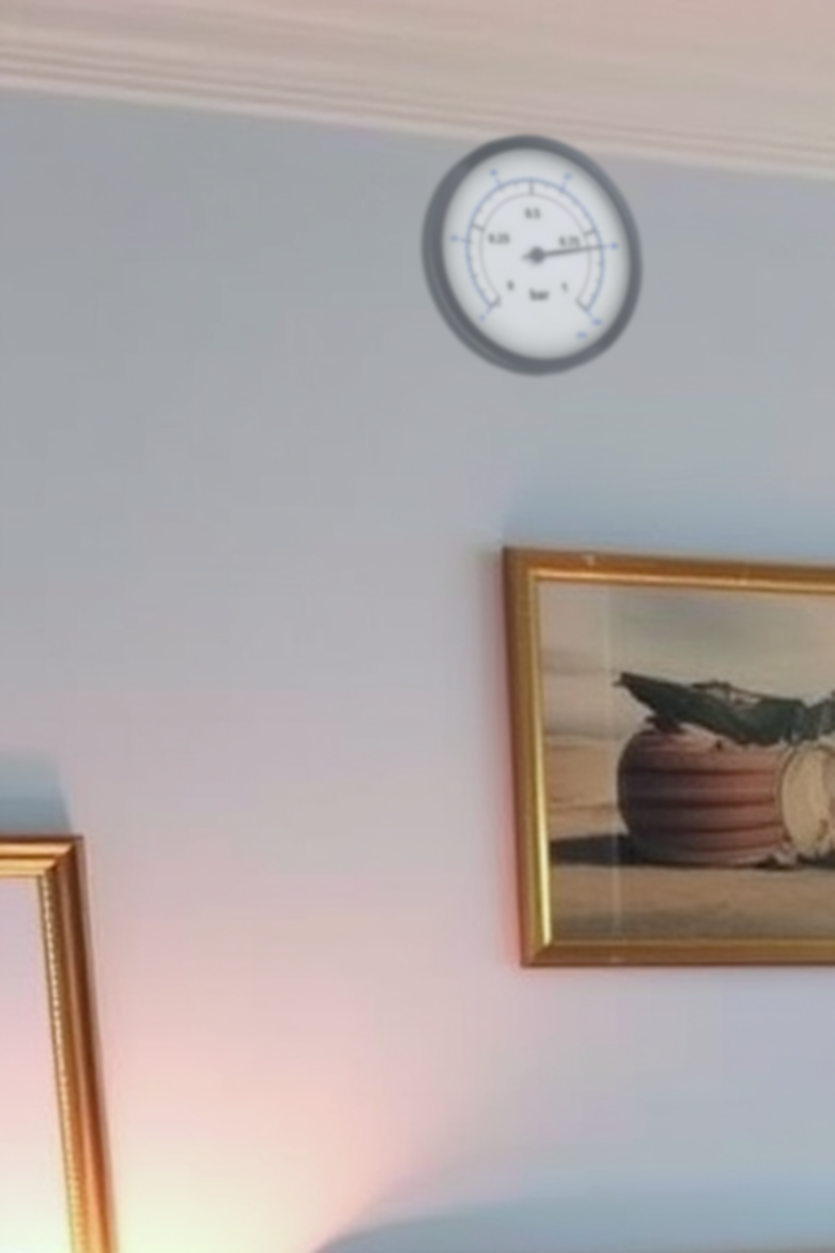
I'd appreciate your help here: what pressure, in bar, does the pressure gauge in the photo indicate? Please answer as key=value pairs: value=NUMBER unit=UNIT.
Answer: value=0.8 unit=bar
